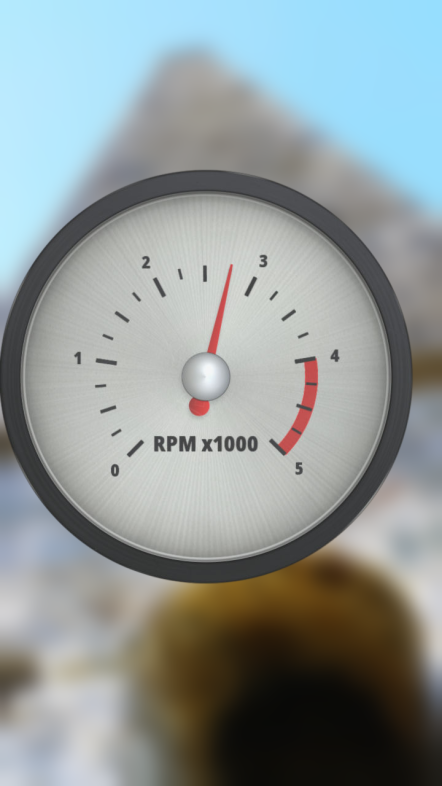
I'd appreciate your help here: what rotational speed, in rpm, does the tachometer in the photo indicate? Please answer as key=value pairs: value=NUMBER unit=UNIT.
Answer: value=2750 unit=rpm
